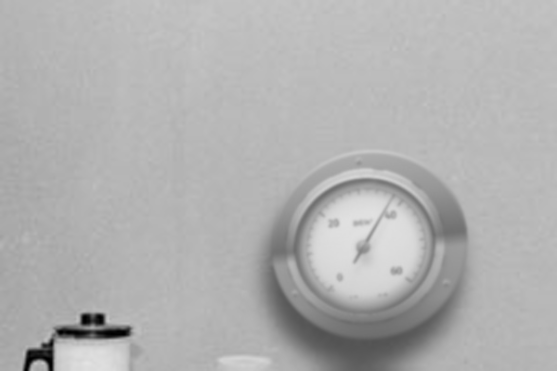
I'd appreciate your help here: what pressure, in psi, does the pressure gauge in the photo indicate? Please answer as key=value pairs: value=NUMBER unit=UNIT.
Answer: value=38 unit=psi
